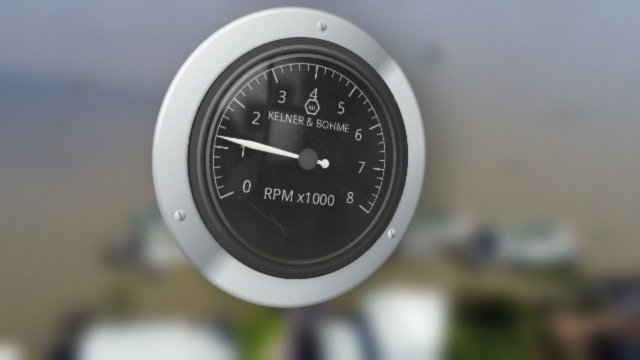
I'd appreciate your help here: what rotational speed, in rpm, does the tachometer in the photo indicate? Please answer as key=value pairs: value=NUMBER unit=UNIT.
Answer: value=1200 unit=rpm
